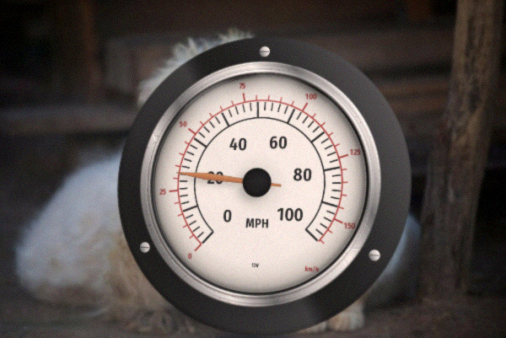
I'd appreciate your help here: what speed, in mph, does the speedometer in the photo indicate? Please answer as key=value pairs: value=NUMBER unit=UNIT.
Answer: value=20 unit=mph
